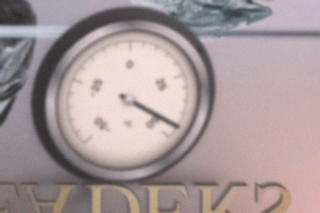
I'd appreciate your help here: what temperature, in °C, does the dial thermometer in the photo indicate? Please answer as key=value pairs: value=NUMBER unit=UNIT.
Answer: value=45 unit=°C
